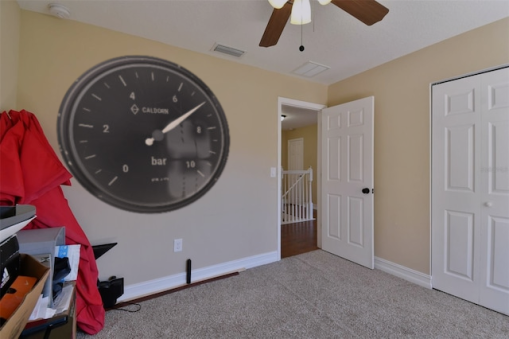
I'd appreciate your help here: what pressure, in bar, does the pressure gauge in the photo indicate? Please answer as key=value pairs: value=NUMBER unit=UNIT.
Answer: value=7 unit=bar
